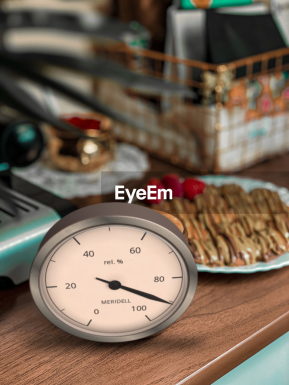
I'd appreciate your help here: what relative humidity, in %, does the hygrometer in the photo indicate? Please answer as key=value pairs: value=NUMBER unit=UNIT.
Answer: value=90 unit=%
